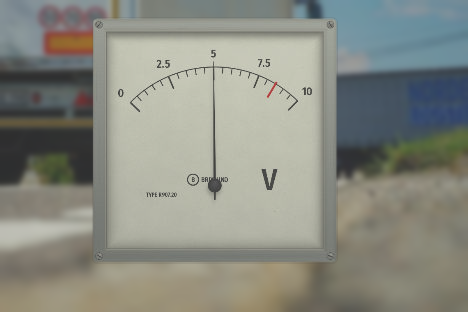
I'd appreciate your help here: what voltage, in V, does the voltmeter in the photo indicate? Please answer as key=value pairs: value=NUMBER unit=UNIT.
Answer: value=5 unit=V
